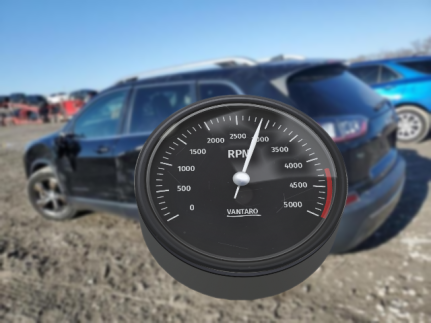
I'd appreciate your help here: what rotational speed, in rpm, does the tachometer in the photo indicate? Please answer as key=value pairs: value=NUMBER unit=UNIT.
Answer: value=2900 unit=rpm
